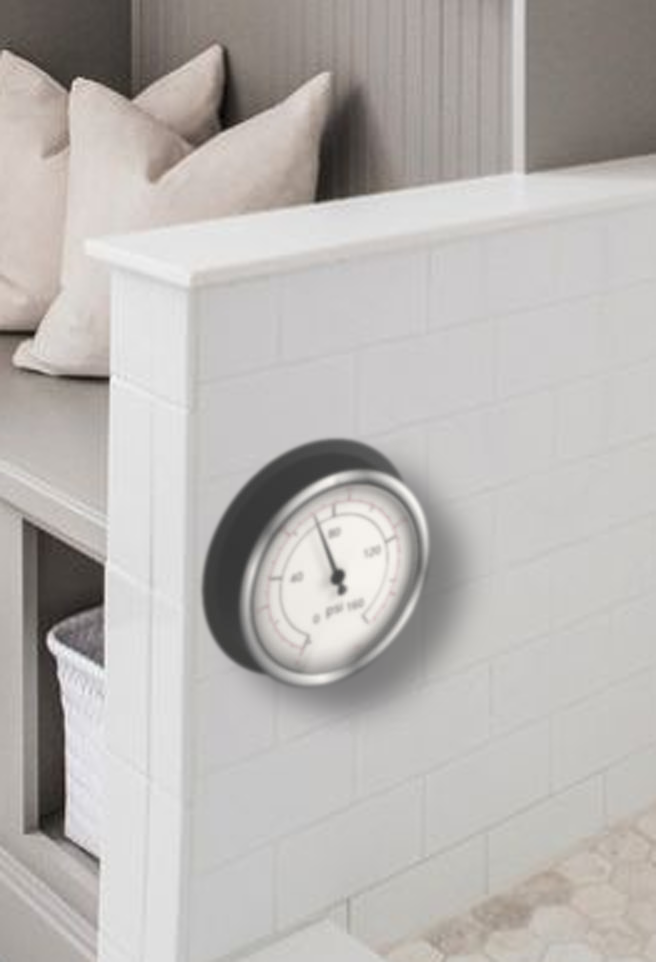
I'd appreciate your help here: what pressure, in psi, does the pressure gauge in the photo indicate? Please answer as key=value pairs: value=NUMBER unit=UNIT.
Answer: value=70 unit=psi
